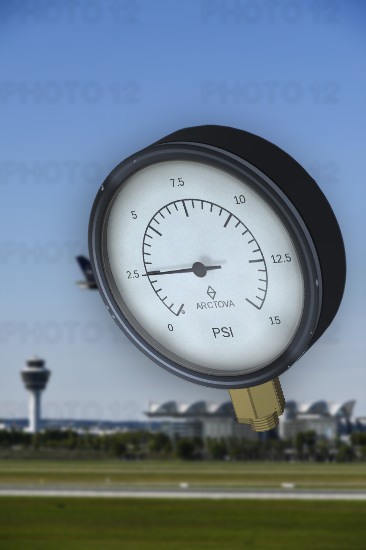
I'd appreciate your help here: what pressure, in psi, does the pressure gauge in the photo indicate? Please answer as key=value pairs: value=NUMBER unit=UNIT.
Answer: value=2.5 unit=psi
